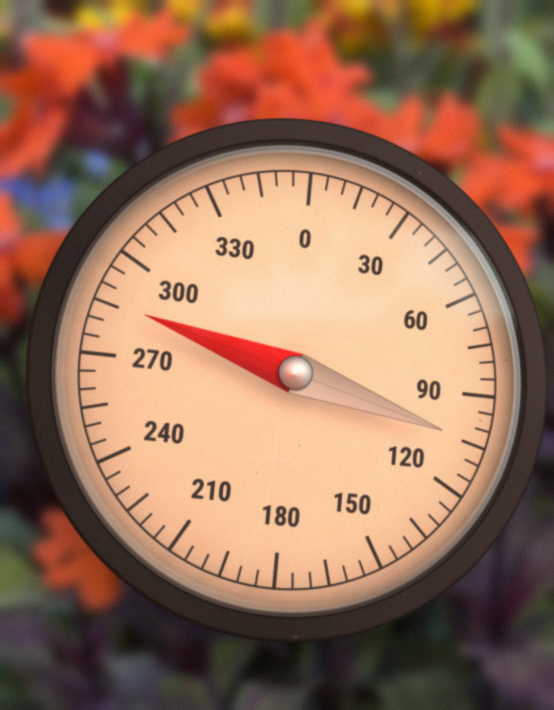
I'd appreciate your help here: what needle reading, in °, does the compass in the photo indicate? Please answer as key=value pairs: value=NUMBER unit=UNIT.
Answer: value=285 unit=°
